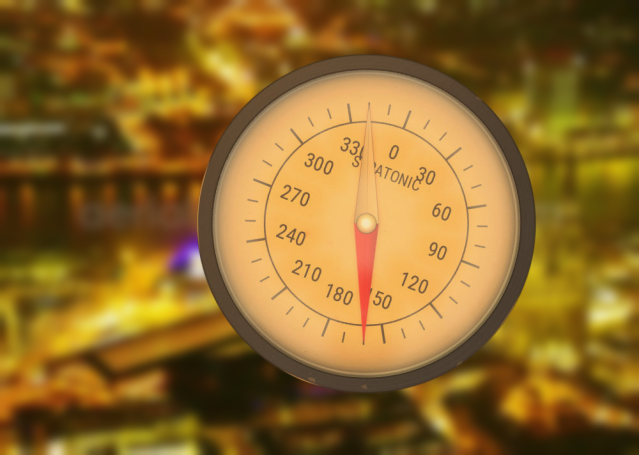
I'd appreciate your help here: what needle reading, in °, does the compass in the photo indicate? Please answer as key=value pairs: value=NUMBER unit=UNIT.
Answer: value=160 unit=°
